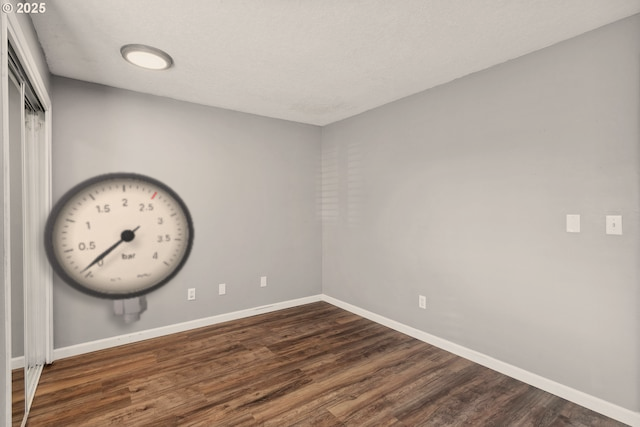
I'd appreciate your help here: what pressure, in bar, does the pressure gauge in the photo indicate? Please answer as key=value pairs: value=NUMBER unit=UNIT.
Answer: value=0.1 unit=bar
